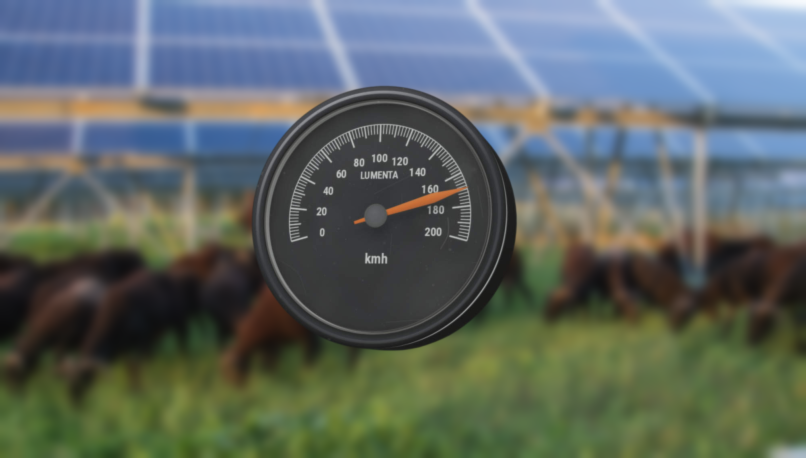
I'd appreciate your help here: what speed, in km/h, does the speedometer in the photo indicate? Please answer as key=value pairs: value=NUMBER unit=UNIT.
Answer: value=170 unit=km/h
